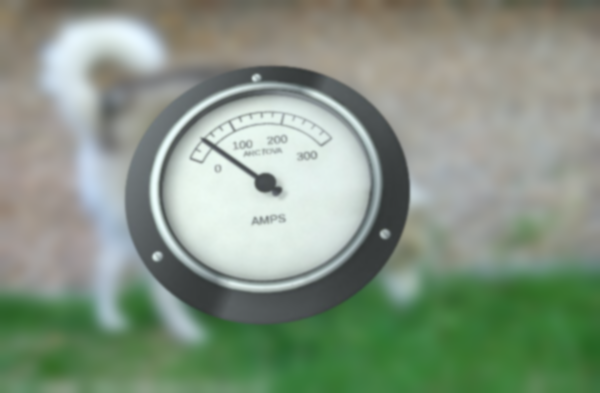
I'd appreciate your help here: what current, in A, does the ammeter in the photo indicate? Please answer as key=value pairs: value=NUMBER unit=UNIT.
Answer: value=40 unit=A
